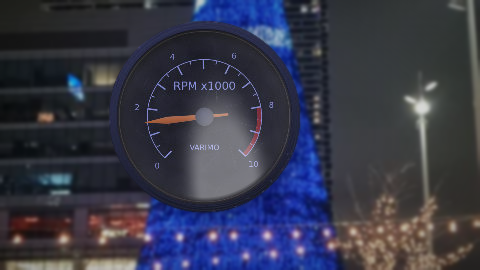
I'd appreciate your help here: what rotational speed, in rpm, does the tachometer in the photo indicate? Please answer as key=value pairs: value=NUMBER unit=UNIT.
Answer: value=1500 unit=rpm
